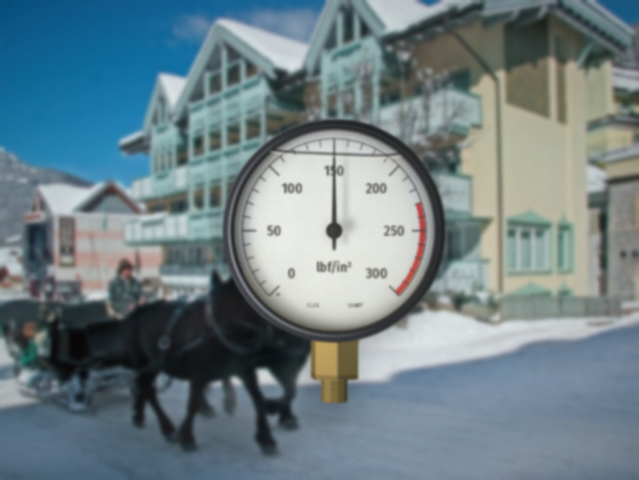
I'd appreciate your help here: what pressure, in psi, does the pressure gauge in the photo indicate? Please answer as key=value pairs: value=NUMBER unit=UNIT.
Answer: value=150 unit=psi
